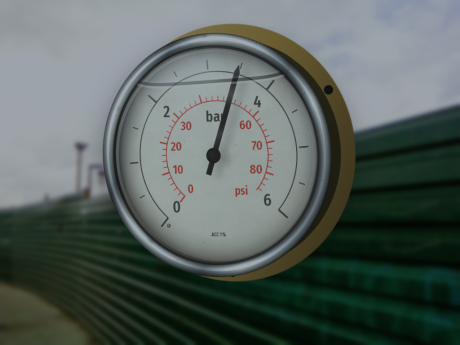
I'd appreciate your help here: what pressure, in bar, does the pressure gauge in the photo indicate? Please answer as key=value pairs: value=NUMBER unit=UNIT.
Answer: value=3.5 unit=bar
